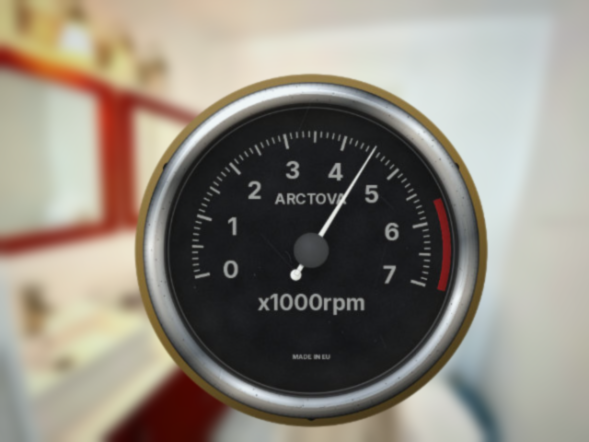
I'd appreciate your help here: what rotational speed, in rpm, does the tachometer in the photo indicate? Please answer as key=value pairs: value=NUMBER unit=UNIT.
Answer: value=4500 unit=rpm
